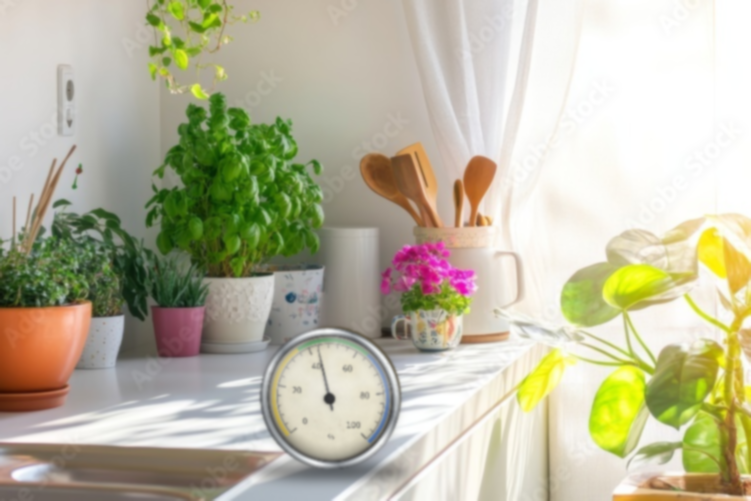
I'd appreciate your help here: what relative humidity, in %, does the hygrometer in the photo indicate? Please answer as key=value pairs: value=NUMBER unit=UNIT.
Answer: value=44 unit=%
